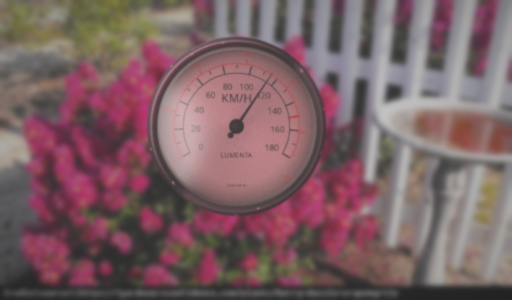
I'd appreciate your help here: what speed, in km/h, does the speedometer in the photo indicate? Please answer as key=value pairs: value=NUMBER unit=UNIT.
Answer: value=115 unit=km/h
